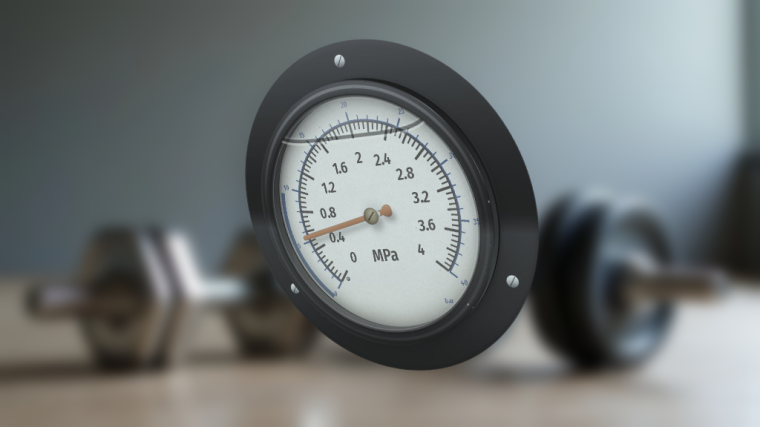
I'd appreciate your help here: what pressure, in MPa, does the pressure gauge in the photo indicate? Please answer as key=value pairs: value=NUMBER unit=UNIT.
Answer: value=0.55 unit=MPa
